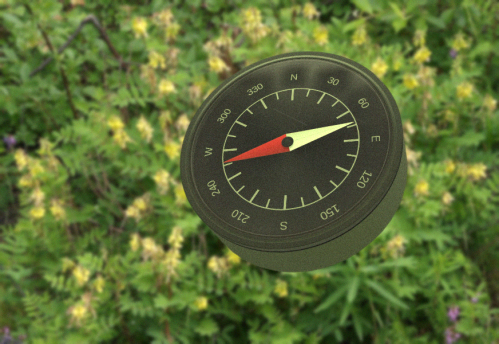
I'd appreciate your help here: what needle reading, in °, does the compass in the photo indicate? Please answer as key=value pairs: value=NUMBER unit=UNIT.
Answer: value=255 unit=°
